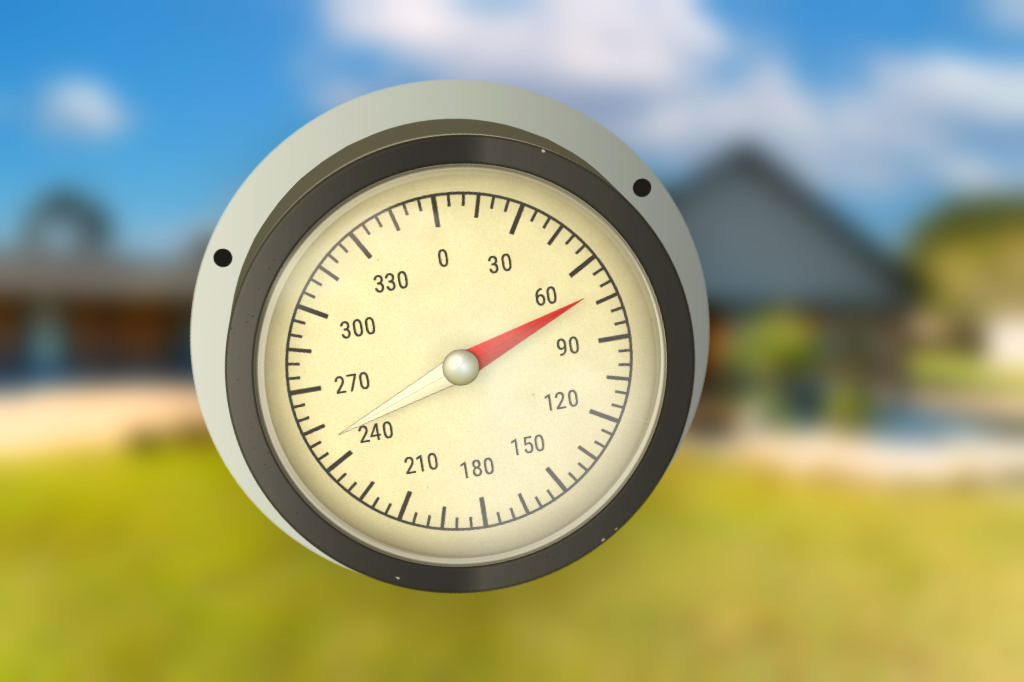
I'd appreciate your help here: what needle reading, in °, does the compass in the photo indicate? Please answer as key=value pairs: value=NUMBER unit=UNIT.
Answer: value=70 unit=°
